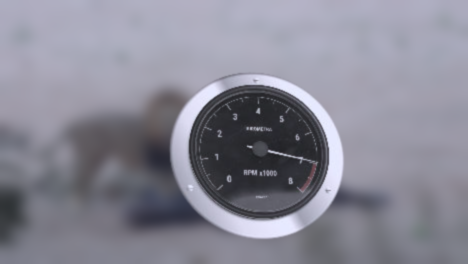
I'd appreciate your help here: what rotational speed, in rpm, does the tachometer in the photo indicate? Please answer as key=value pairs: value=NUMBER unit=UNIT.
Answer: value=7000 unit=rpm
